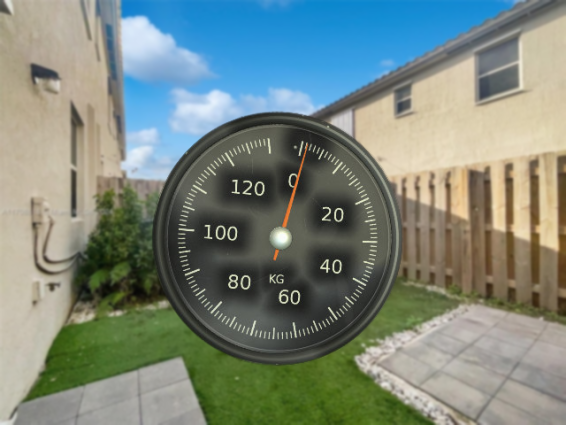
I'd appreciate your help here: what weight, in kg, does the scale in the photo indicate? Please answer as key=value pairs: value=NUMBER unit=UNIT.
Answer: value=1 unit=kg
